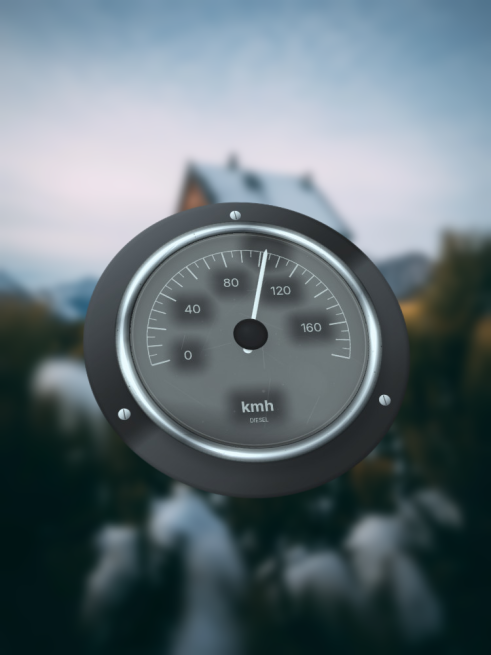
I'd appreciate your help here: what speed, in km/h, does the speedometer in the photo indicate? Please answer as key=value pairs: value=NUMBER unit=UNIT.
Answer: value=102.5 unit=km/h
